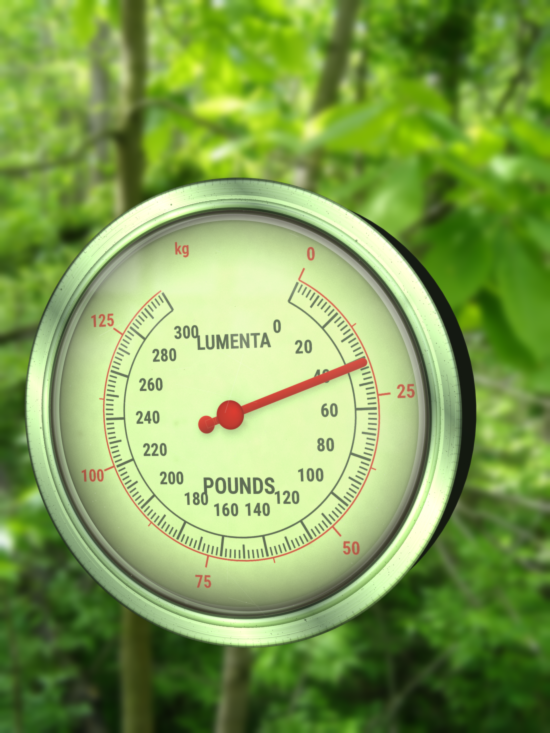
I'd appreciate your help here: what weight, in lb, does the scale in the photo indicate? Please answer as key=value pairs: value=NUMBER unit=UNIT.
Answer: value=42 unit=lb
